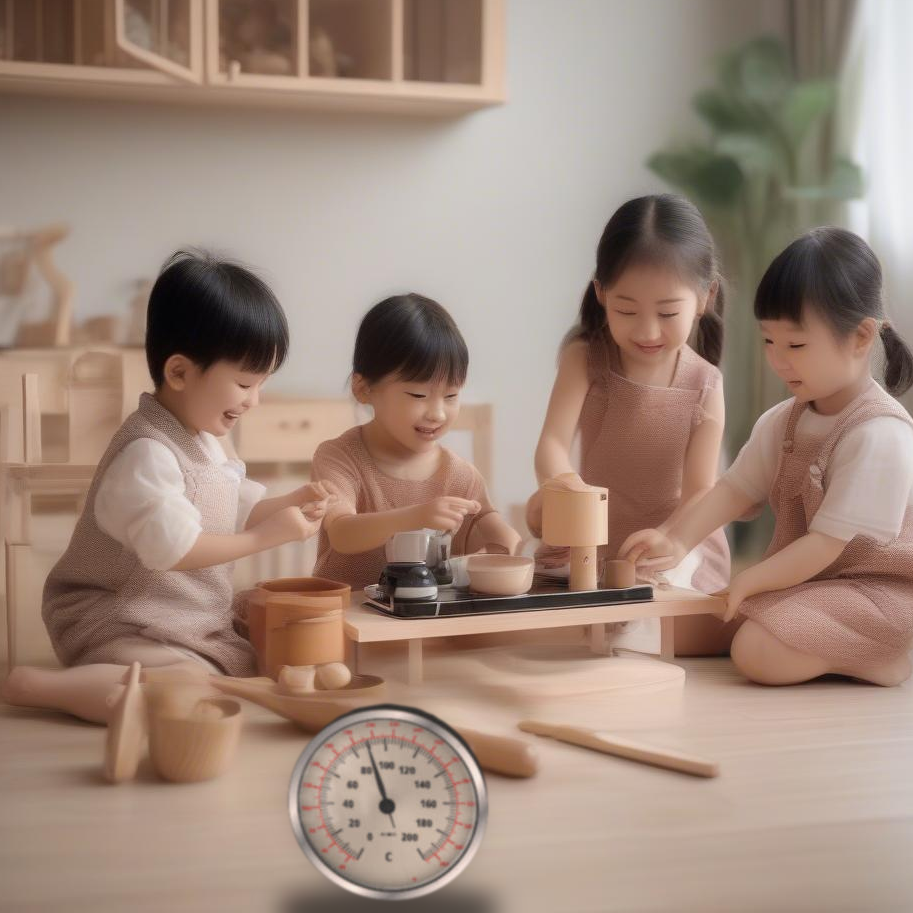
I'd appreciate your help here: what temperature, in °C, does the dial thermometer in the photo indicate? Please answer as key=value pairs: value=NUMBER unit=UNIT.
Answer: value=90 unit=°C
